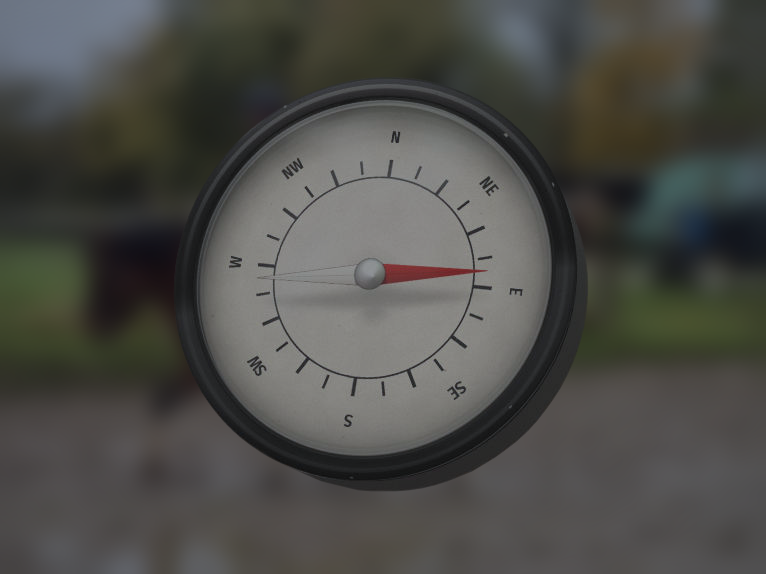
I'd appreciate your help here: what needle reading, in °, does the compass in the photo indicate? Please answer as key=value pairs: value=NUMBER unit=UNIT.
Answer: value=82.5 unit=°
